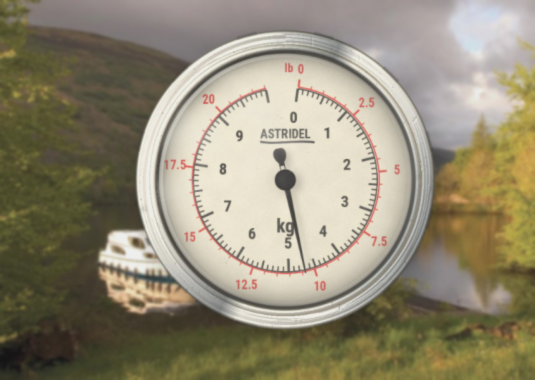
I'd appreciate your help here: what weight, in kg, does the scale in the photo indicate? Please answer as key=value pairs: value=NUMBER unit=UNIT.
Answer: value=4.7 unit=kg
